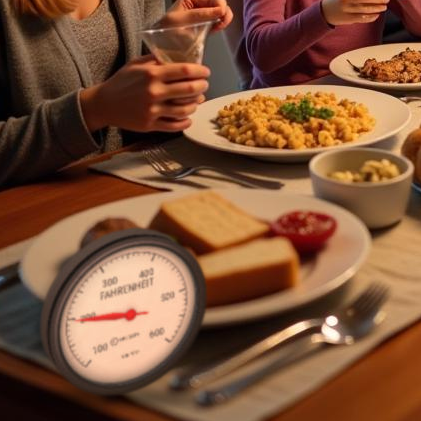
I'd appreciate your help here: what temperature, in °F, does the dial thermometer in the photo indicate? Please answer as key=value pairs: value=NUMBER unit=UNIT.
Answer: value=200 unit=°F
